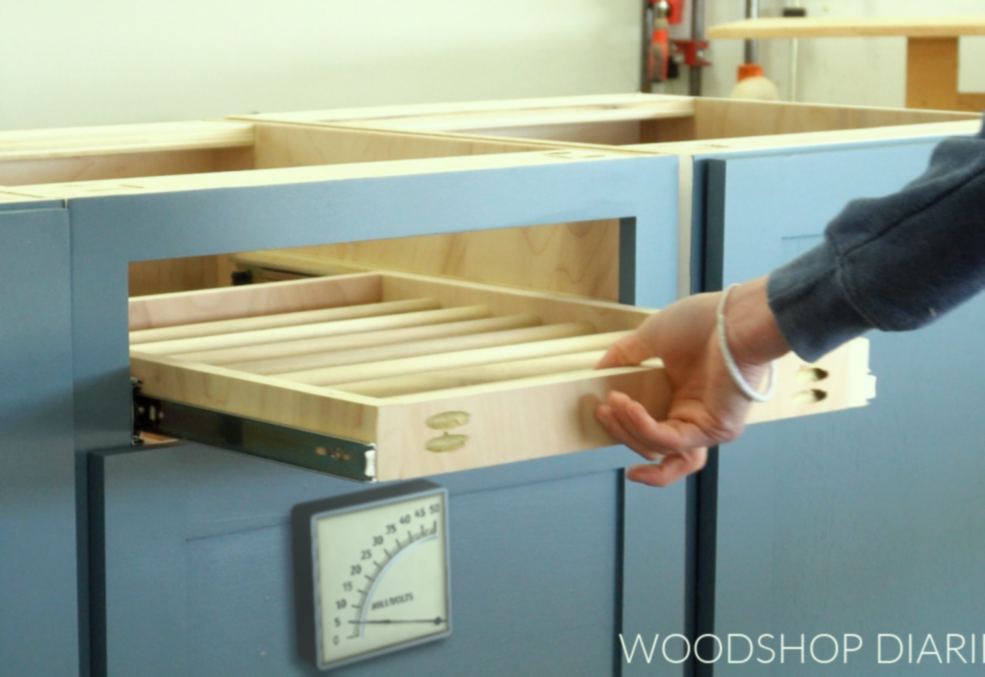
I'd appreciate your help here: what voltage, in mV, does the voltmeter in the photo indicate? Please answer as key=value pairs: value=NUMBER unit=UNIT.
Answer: value=5 unit=mV
